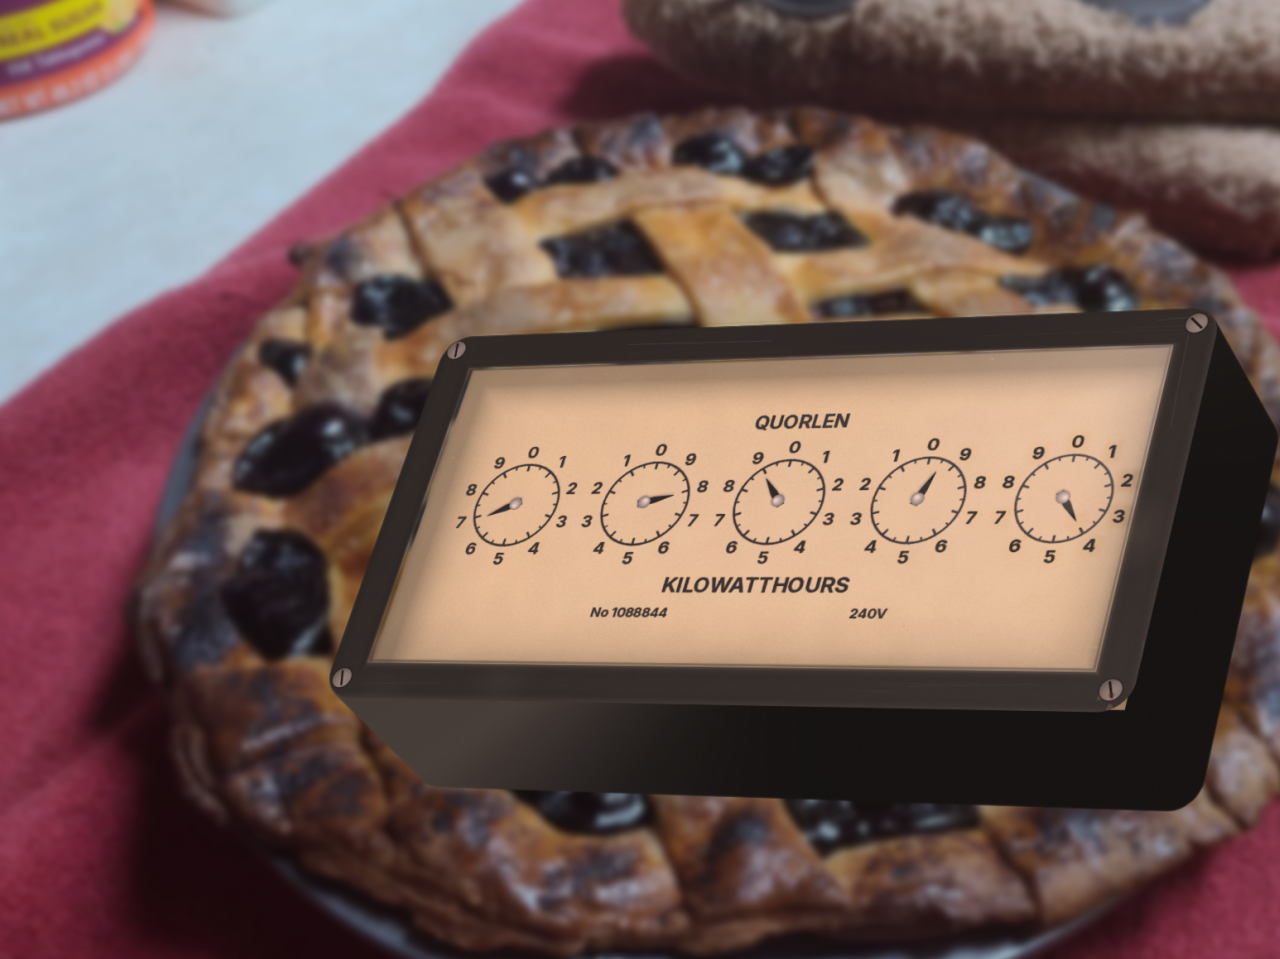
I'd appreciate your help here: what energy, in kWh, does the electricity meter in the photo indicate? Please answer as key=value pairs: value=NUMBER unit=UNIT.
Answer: value=67894 unit=kWh
